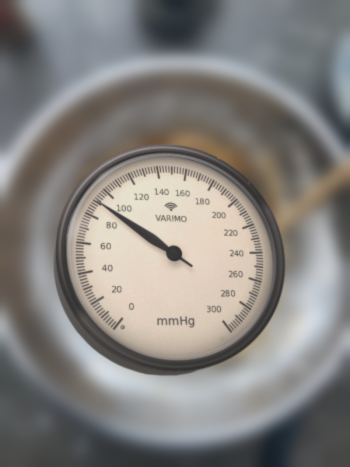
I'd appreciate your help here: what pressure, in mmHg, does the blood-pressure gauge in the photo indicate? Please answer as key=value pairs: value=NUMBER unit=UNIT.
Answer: value=90 unit=mmHg
